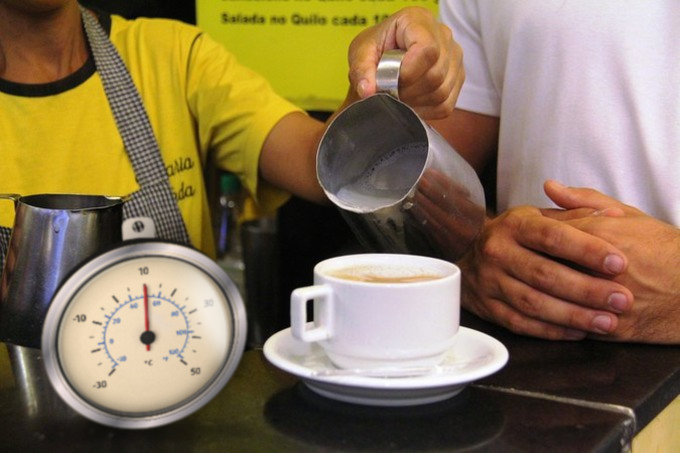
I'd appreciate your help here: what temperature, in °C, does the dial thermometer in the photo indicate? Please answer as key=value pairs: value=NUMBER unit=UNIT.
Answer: value=10 unit=°C
